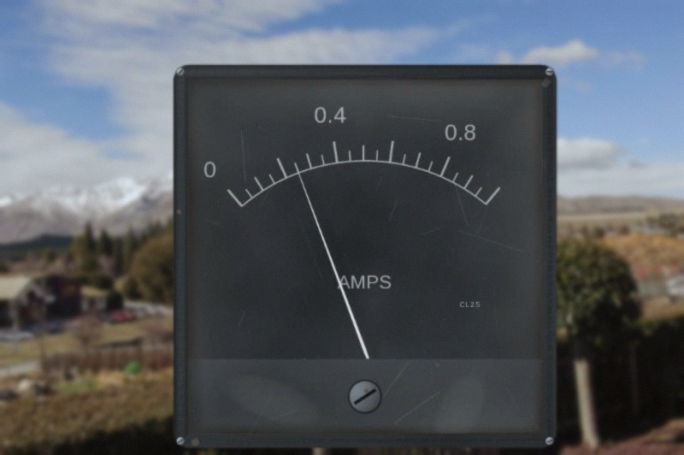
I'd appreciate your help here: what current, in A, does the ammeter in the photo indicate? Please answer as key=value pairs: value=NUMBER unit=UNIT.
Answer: value=0.25 unit=A
